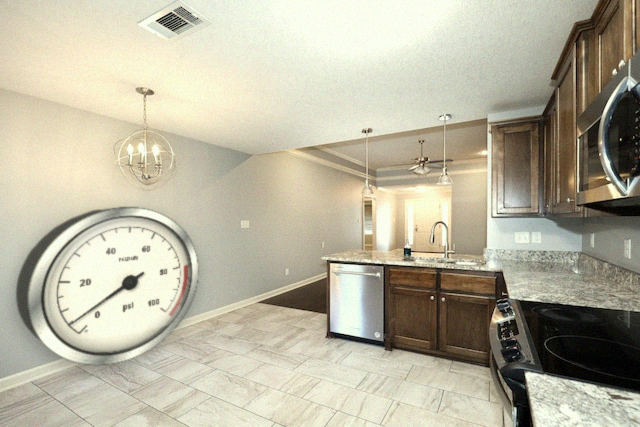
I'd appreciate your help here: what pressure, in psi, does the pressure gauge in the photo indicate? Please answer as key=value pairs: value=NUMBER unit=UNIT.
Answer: value=5 unit=psi
